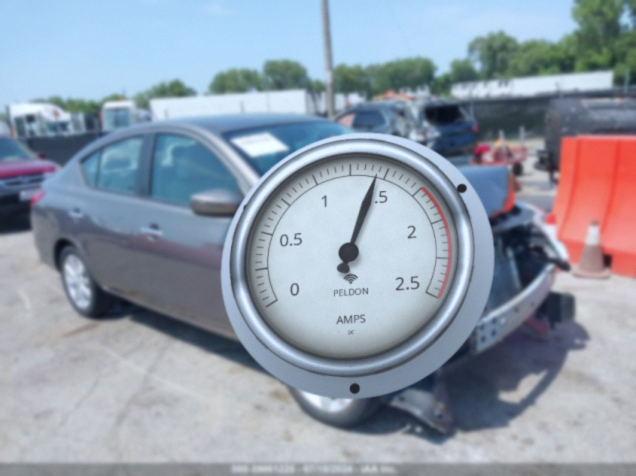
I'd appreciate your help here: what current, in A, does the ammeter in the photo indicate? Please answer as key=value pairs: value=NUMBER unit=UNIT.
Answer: value=1.45 unit=A
